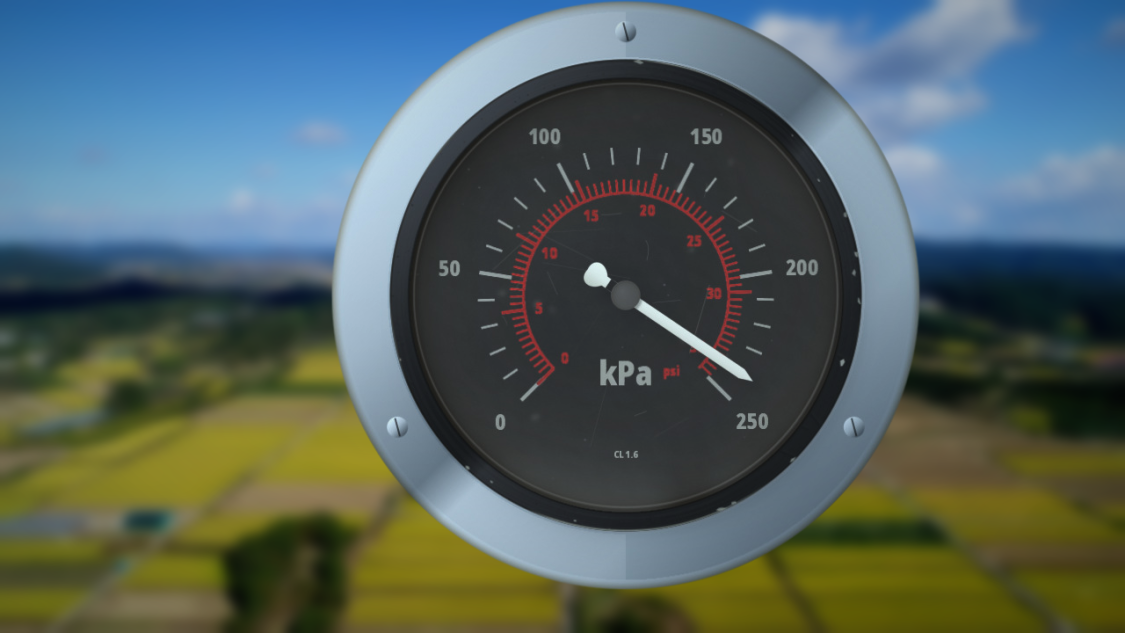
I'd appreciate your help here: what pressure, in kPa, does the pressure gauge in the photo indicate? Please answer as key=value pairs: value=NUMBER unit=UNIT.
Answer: value=240 unit=kPa
